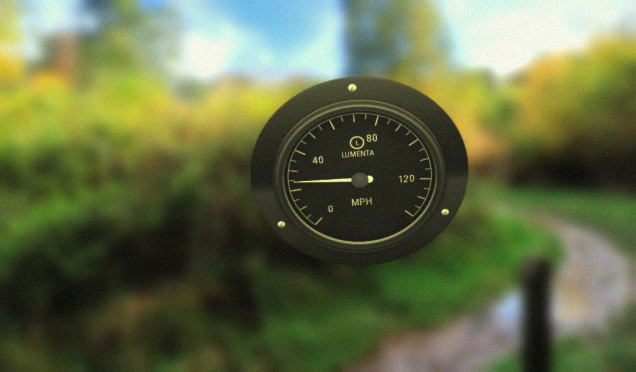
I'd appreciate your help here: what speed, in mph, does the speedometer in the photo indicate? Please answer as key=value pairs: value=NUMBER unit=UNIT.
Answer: value=25 unit=mph
